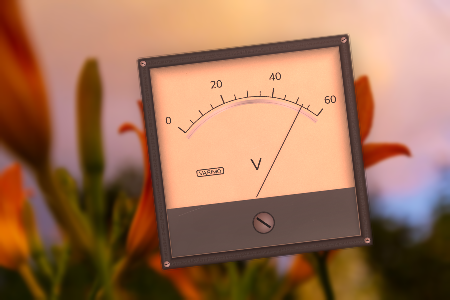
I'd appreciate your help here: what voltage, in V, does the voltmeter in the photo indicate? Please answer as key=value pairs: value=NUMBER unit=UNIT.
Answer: value=52.5 unit=V
